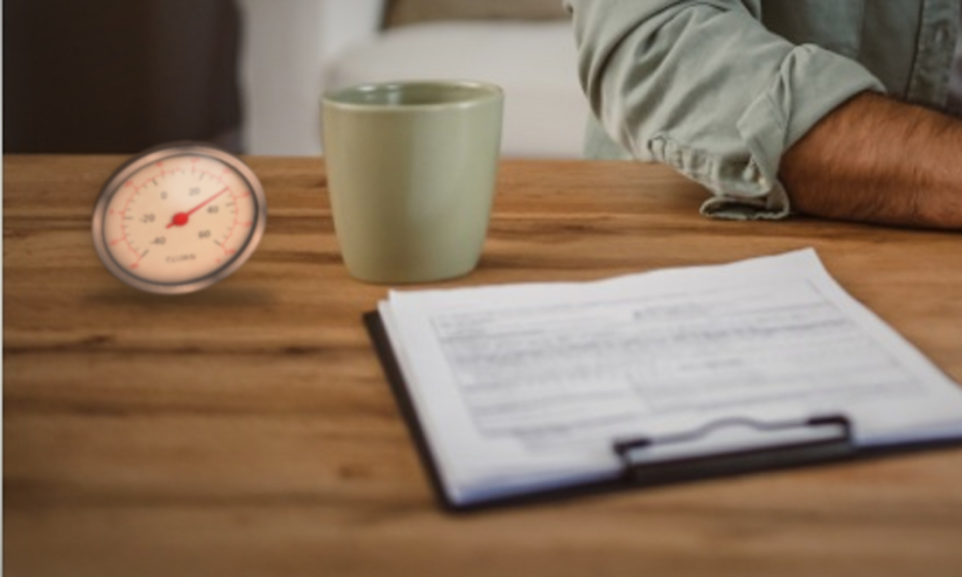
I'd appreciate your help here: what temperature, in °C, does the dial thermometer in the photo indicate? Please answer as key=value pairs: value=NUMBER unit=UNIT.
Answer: value=32 unit=°C
